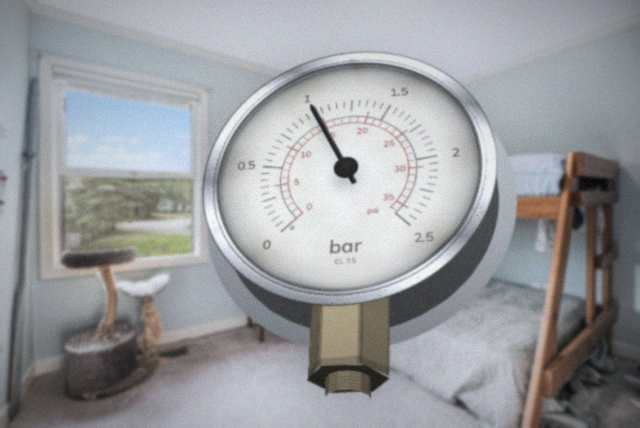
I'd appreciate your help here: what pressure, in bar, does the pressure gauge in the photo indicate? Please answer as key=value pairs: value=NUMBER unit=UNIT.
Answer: value=1 unit=bar
